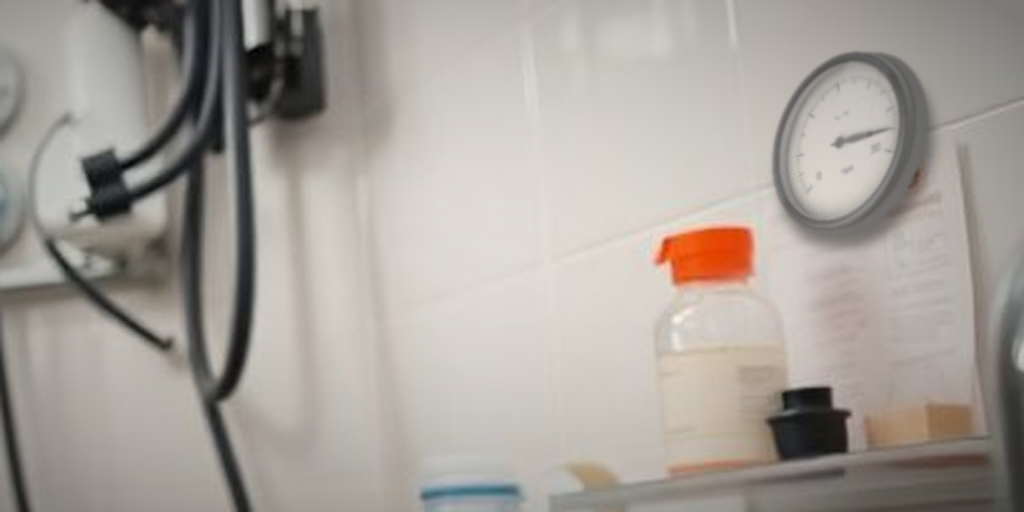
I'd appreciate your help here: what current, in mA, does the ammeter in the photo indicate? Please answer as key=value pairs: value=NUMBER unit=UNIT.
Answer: value=27.5 unit=mA
